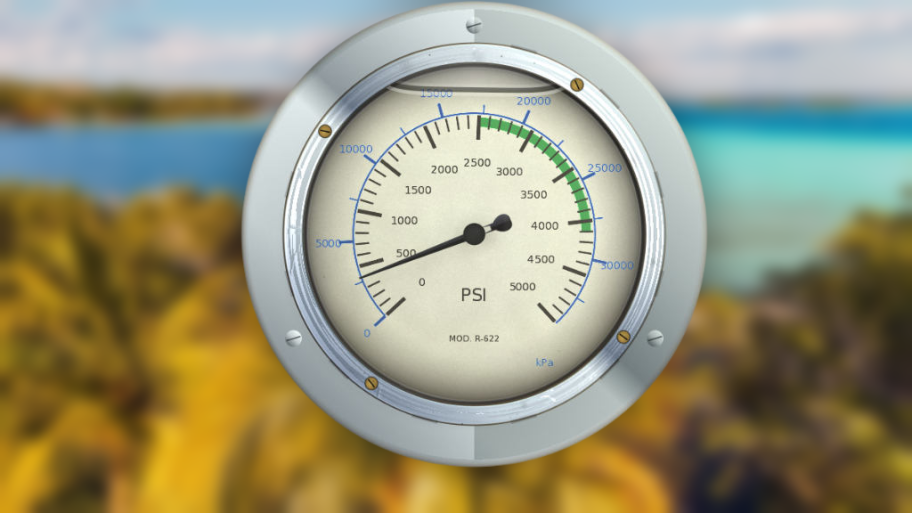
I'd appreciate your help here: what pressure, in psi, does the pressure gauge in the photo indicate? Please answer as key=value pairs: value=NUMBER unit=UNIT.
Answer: value=400 unit=psi
